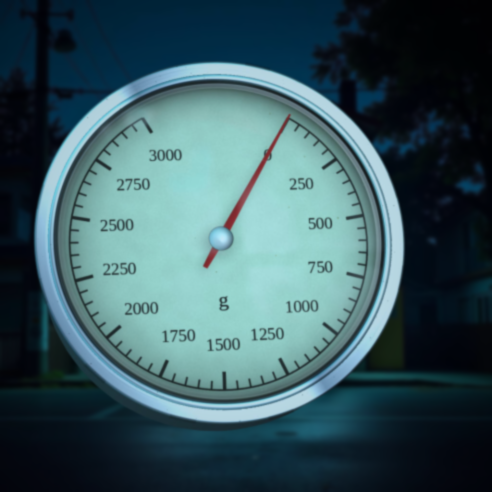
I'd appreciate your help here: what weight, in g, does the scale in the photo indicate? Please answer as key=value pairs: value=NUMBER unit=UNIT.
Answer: value=0 unit=g
